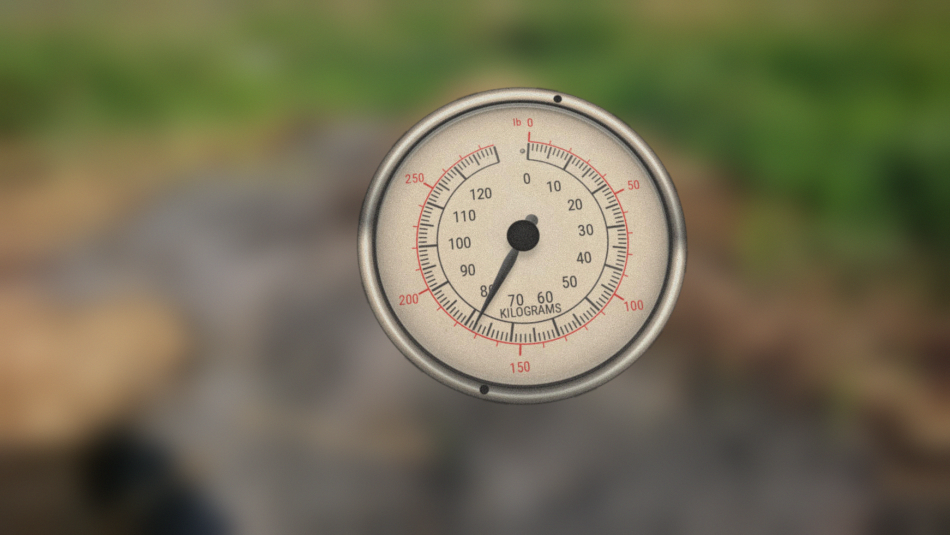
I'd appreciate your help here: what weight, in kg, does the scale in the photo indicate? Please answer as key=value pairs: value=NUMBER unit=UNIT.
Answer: value=78 unit=kg
